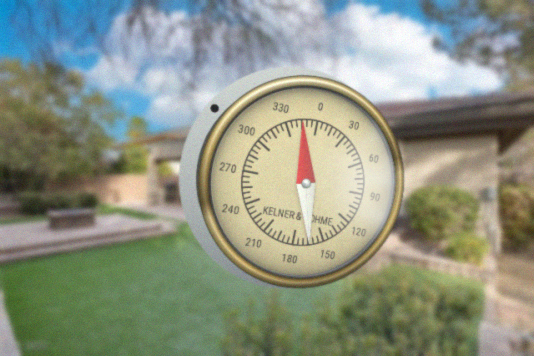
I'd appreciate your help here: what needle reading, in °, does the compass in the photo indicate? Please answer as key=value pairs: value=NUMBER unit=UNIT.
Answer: value=345 unit=°
